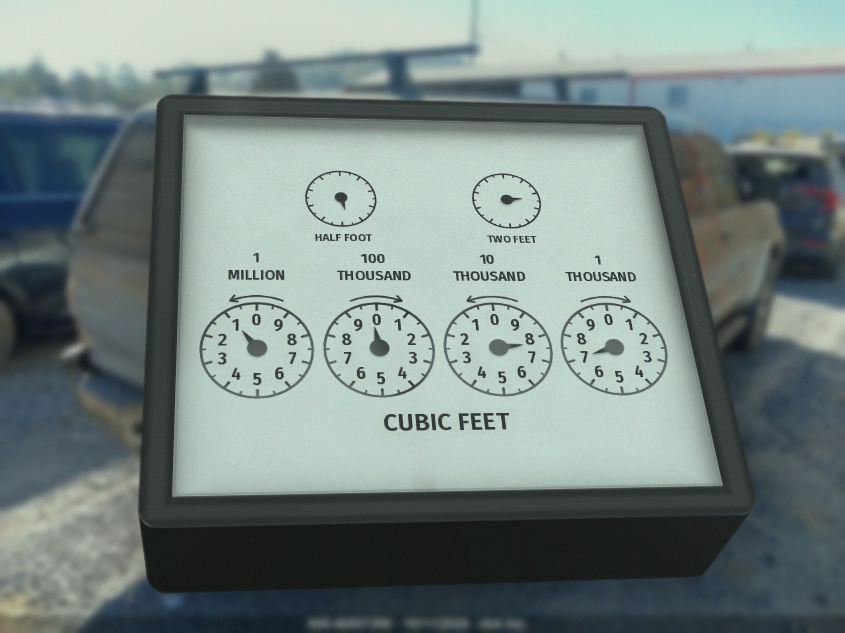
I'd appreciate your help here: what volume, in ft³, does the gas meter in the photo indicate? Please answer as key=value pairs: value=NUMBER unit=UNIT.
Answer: value=97700 unit=ft³
